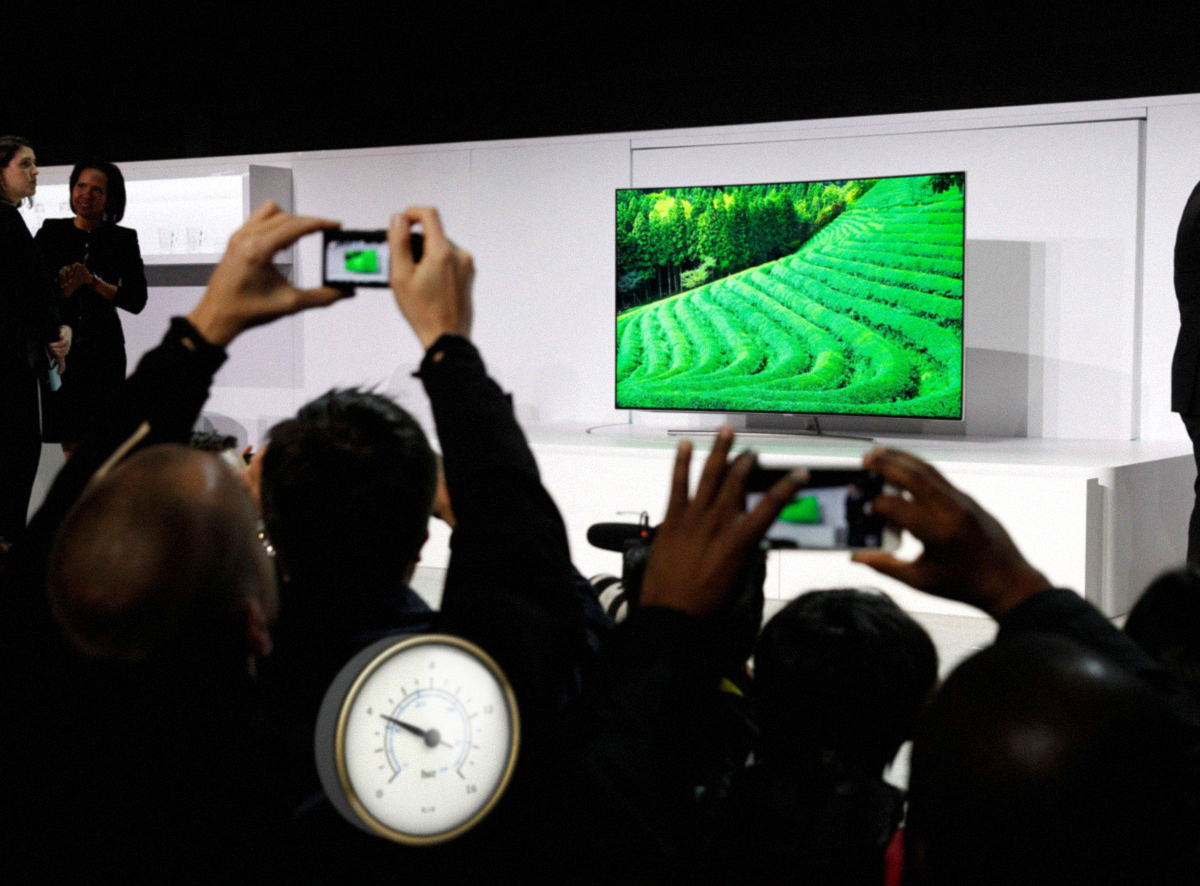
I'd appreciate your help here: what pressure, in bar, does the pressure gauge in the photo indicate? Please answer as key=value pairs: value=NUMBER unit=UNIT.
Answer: value=4 unit=bar
